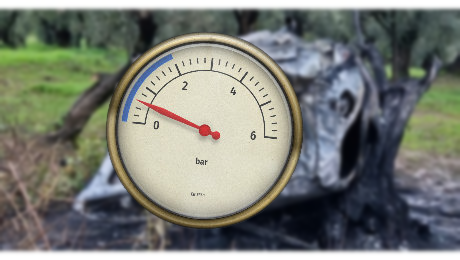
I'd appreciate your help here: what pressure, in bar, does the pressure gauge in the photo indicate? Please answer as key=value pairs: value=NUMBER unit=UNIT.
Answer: value=0.6 unit=bar
